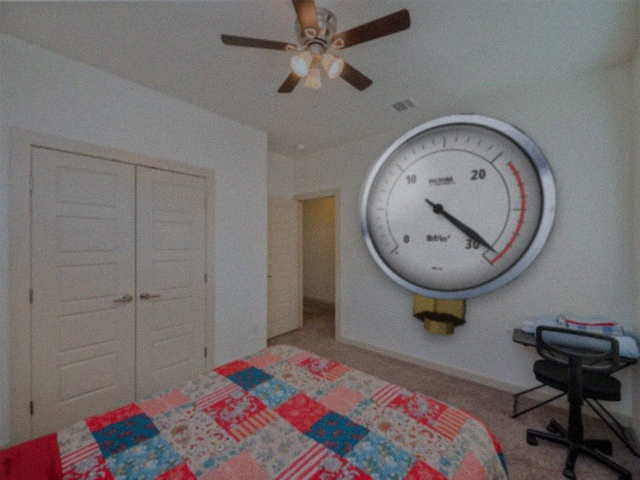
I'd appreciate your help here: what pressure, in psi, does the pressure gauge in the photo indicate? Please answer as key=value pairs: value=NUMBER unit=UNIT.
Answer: value=29 unit=psi
